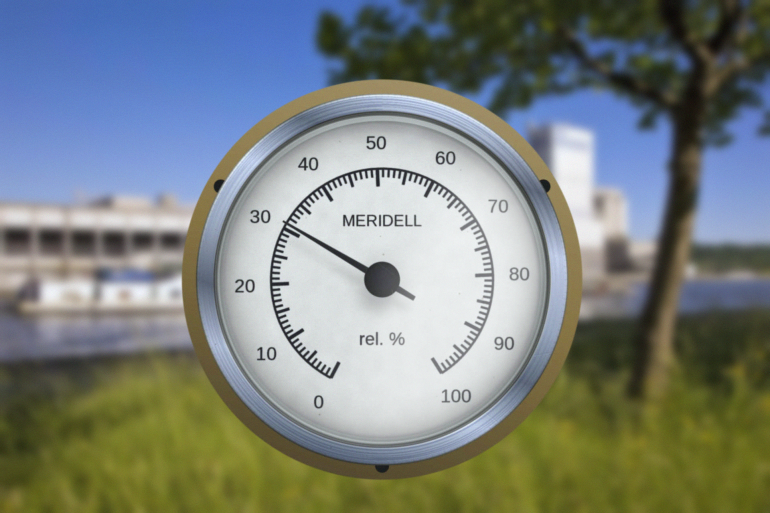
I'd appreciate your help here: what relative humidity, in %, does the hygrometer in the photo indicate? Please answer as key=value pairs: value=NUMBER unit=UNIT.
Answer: value=31 unit=%
